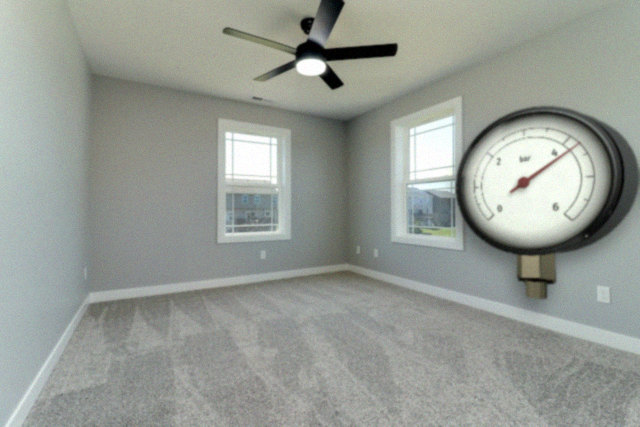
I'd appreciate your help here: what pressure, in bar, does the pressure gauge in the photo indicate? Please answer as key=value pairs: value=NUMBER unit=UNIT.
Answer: value=4.25 unit=bar
